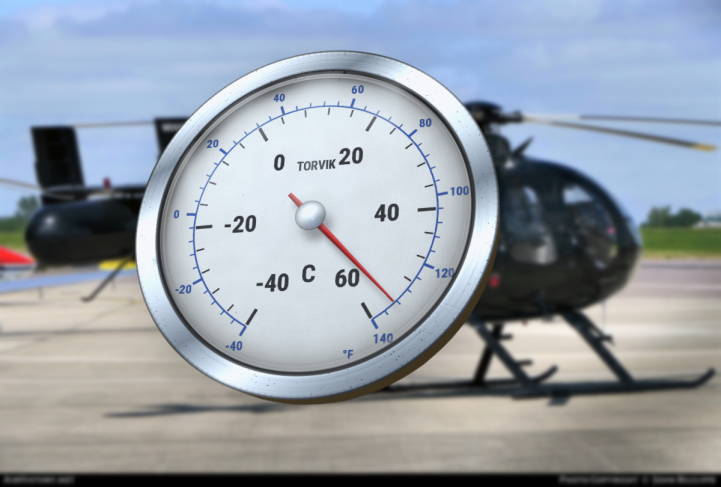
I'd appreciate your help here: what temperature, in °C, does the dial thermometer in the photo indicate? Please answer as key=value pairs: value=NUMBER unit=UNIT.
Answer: value=56 unit=°C
